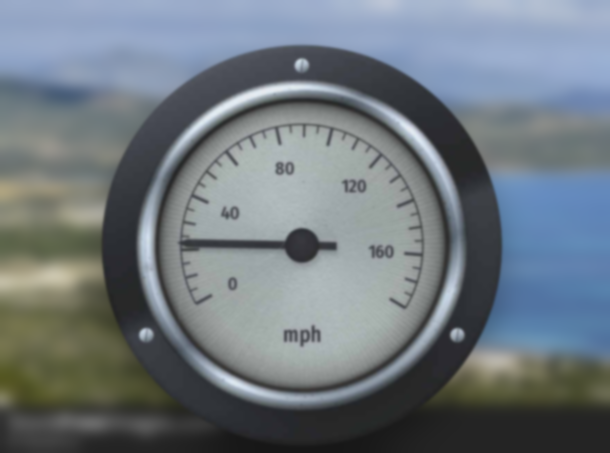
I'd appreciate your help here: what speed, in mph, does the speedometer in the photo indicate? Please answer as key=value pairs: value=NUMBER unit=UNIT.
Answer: value=22.5 unit=mph
